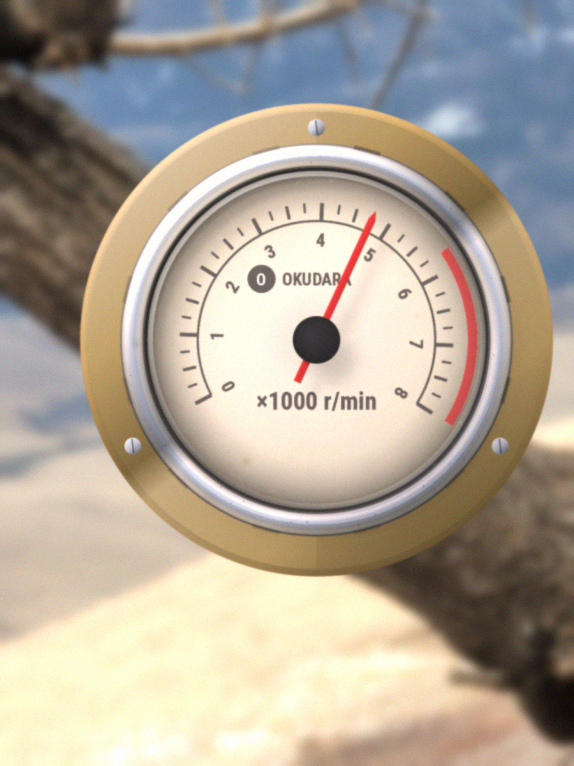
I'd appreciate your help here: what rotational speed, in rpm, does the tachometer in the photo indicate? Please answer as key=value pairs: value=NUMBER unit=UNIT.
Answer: value=4750 unit=rpm
